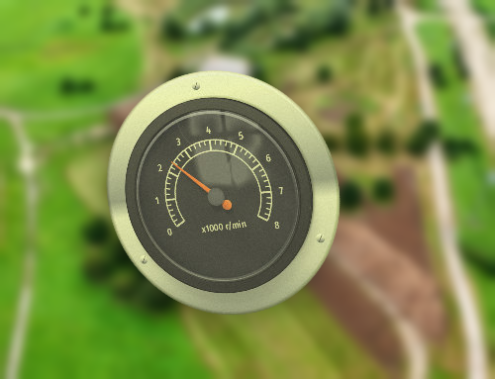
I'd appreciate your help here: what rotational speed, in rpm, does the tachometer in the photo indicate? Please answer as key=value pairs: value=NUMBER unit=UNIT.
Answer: value=2400 unit=rpm
